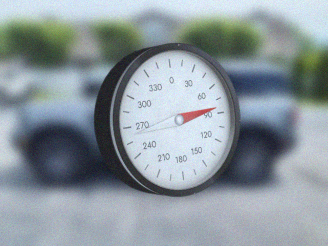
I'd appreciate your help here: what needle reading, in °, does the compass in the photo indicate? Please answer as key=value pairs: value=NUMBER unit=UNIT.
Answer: value=82.5 unit=°
